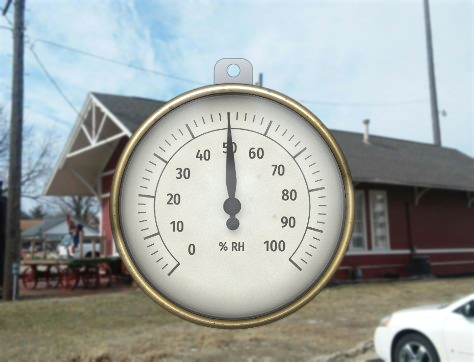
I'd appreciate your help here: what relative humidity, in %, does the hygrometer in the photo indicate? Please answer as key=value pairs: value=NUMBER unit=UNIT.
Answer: value=50 unit=%
